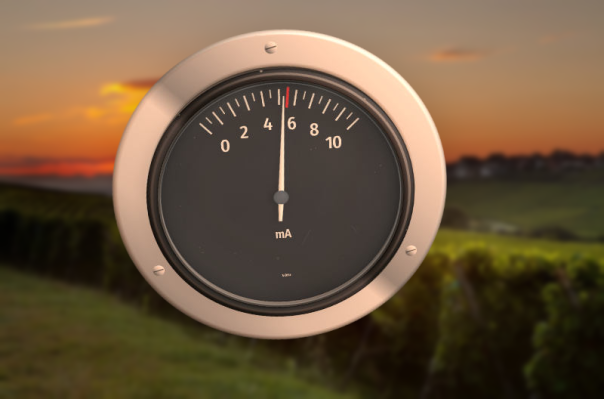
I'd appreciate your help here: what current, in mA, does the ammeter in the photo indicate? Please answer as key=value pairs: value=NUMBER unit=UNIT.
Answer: value=5.25 unit=mA
